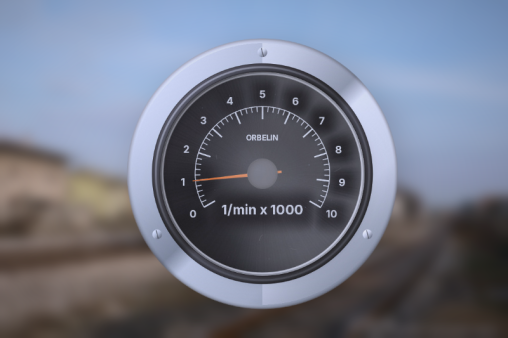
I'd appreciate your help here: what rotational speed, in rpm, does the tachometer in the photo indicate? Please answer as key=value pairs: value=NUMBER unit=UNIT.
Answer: value=1000 unit=rpm
